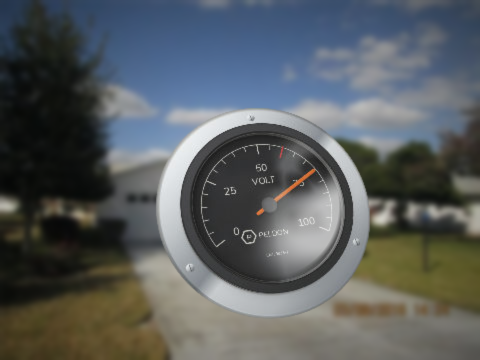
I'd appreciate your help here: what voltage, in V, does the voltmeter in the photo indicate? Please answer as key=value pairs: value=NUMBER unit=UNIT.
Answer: value=75 unit=V
